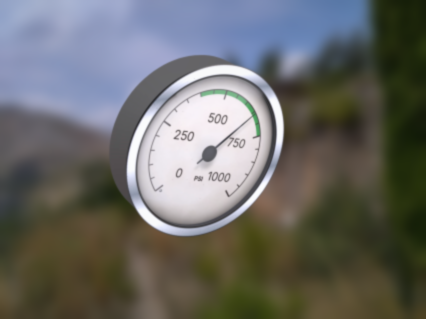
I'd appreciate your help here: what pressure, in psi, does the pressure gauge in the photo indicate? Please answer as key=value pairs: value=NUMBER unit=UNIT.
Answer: value=650 unit=psi
